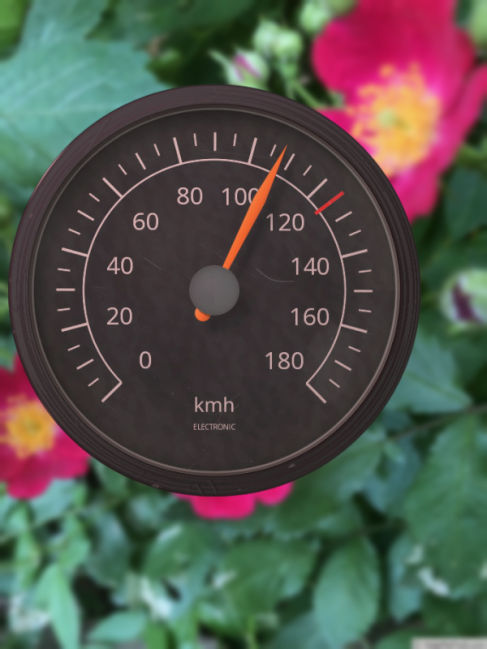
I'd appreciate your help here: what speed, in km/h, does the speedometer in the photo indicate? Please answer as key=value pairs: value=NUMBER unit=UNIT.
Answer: value=107.5 unit=km/h
